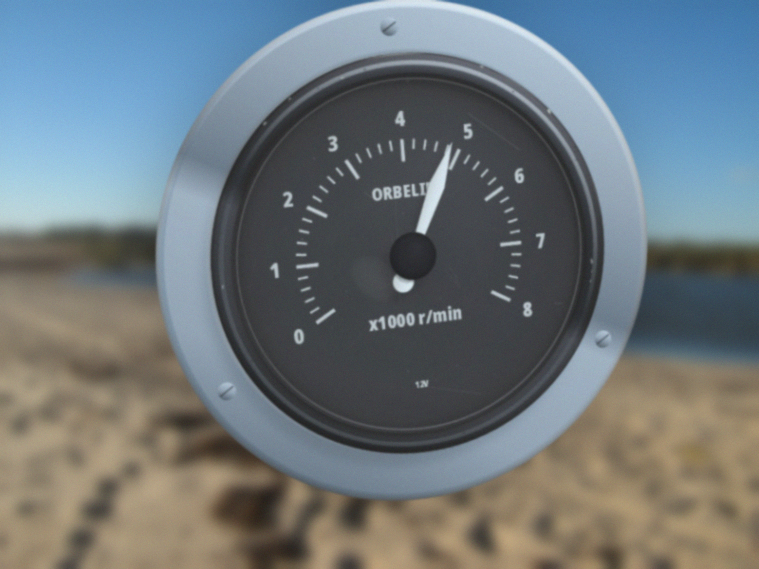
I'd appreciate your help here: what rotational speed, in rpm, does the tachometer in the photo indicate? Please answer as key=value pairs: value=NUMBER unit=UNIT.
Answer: value=4800 unit=rpm
